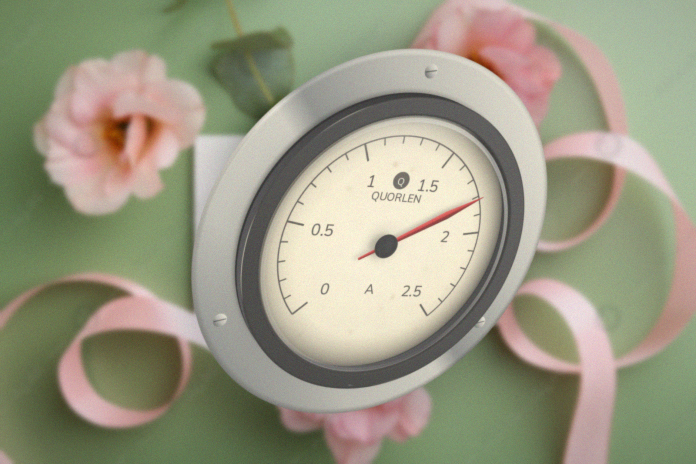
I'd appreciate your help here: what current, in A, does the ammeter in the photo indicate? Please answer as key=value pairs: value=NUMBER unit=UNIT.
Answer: value=1.8 unit=A
